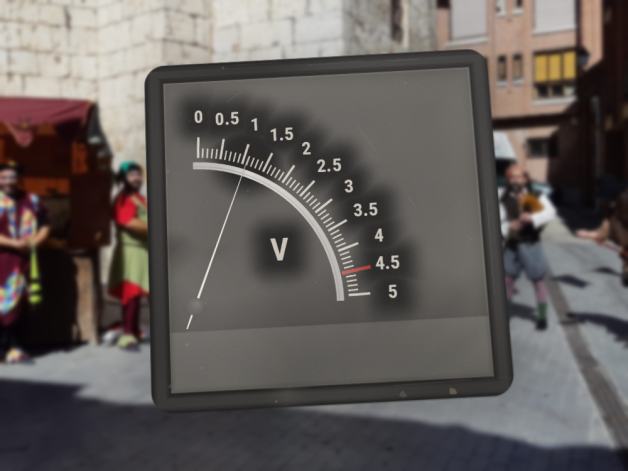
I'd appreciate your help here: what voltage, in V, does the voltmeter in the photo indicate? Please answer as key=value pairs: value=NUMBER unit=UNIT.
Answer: value=1.1 unit=V
